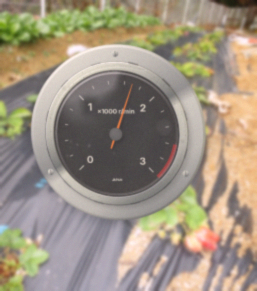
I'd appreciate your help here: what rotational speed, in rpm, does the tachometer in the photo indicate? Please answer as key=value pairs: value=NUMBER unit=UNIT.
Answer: value=1700 unit=rpm
